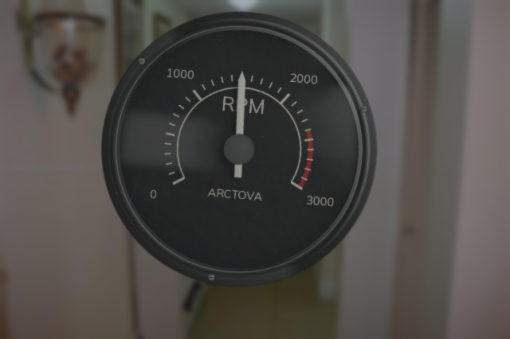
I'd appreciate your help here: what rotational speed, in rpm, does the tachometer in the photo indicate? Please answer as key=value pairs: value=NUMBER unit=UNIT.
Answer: value=1500 unit=rpm
